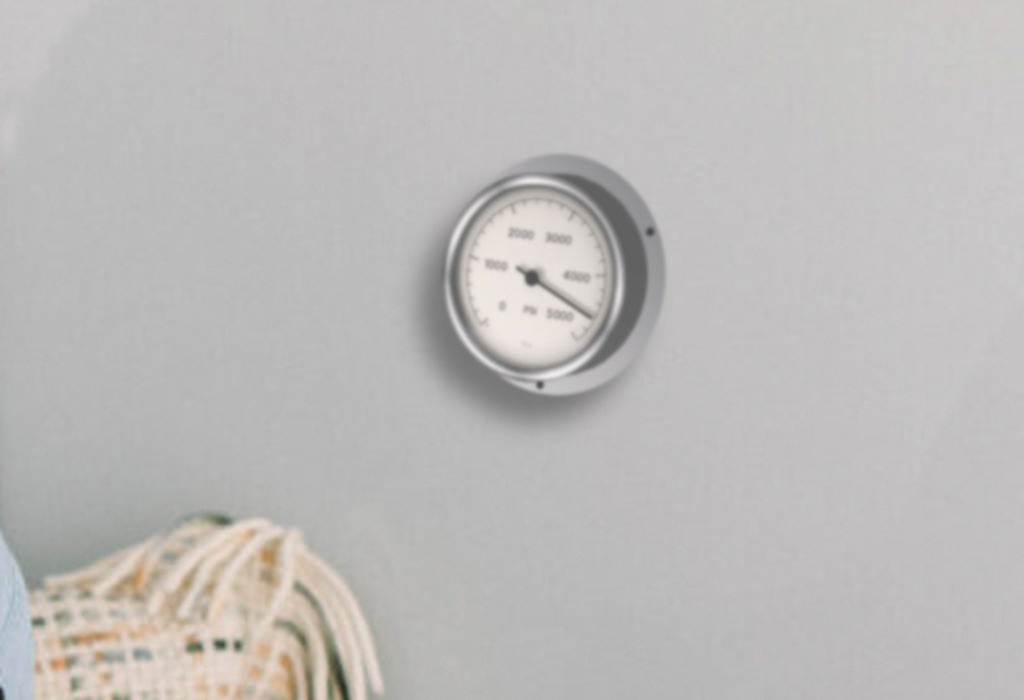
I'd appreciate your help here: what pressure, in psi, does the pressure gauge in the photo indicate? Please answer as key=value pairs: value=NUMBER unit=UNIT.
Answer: value=4600 unit=psi
